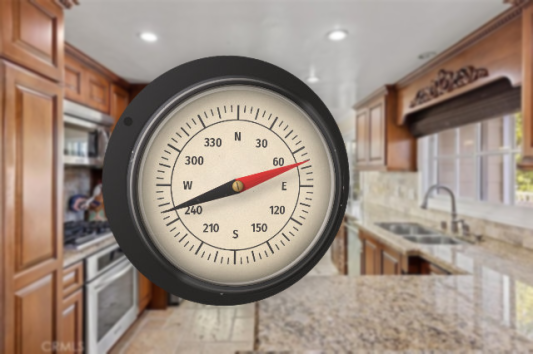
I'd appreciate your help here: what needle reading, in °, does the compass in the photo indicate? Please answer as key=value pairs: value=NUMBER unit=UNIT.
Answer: value=70 unit=°
